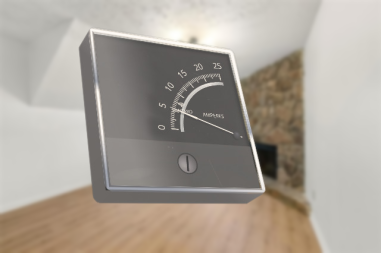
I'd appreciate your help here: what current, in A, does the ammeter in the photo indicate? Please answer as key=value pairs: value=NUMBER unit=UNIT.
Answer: value=5 unit=A
